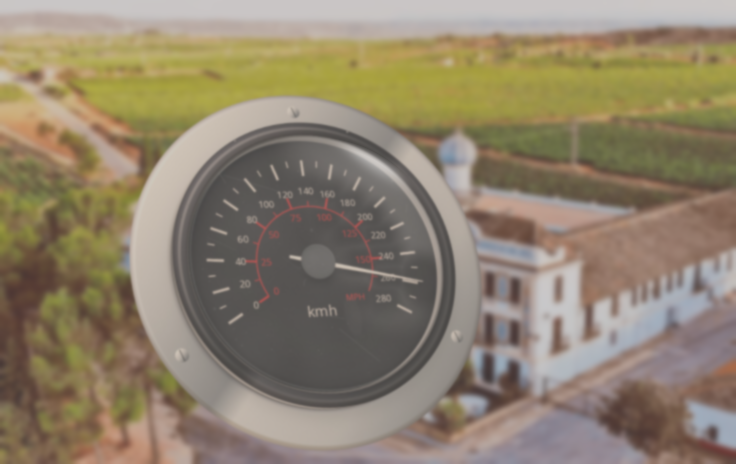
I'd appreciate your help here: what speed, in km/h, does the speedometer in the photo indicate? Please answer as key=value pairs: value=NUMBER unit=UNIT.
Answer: value=260 unit=km/h
